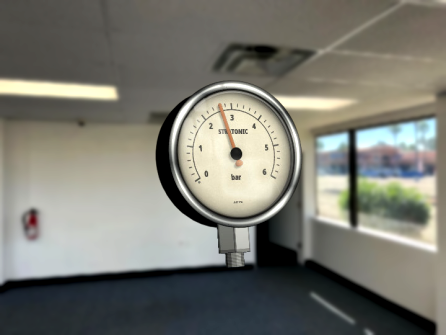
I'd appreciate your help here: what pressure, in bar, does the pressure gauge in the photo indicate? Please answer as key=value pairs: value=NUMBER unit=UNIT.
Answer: value=2.6 unit=bar
